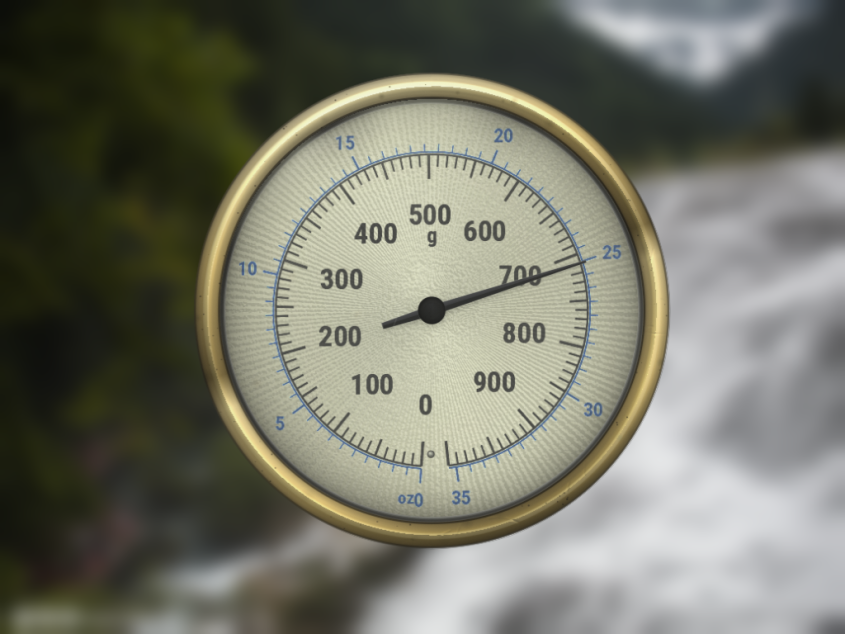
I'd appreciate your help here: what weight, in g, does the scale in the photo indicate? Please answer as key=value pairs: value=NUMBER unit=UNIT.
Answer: value=710 unit=g
